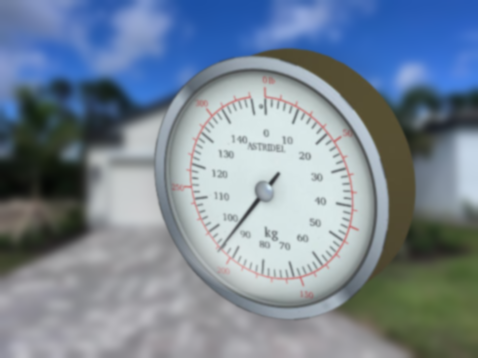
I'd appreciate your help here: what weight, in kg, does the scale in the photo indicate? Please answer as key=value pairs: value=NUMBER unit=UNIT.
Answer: value=94 unit=kg
